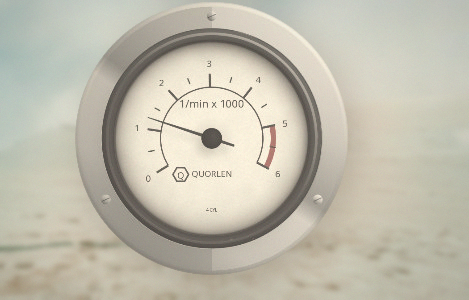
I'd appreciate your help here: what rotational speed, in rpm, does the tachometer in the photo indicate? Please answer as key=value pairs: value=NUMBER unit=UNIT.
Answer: value=1250 unit=rpm
